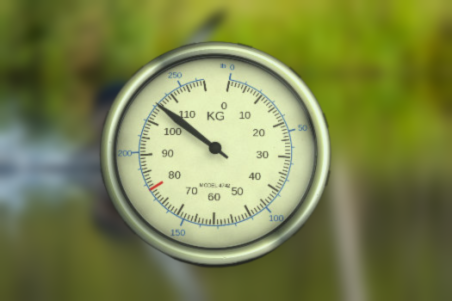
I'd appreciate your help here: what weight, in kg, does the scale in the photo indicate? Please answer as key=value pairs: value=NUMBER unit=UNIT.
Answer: value=105 unit=kg
